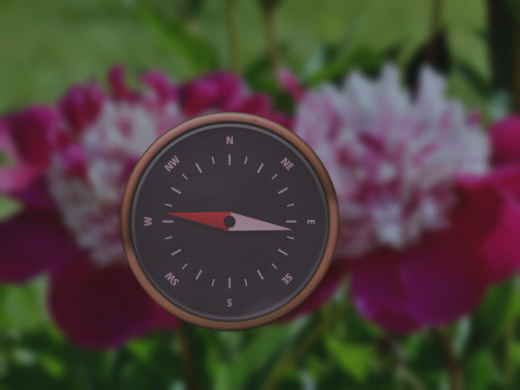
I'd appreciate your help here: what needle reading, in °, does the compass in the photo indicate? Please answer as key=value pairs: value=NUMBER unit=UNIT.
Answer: value=277.5 unit=°
